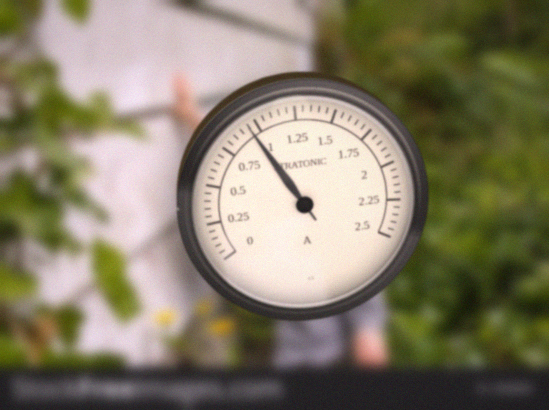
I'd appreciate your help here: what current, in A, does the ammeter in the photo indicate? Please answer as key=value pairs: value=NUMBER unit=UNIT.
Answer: value=0.95 unit=A
